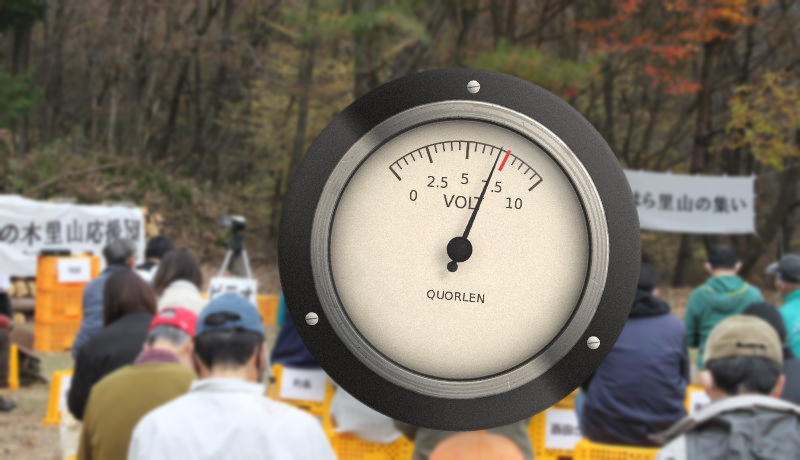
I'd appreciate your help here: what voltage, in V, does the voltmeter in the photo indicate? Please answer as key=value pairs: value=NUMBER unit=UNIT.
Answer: value=7 unit=V
